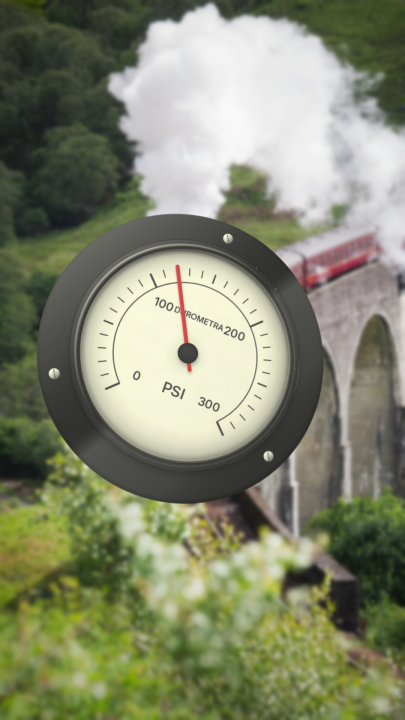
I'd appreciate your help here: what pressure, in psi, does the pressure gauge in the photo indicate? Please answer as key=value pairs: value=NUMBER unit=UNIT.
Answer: value=120 unit=psi
